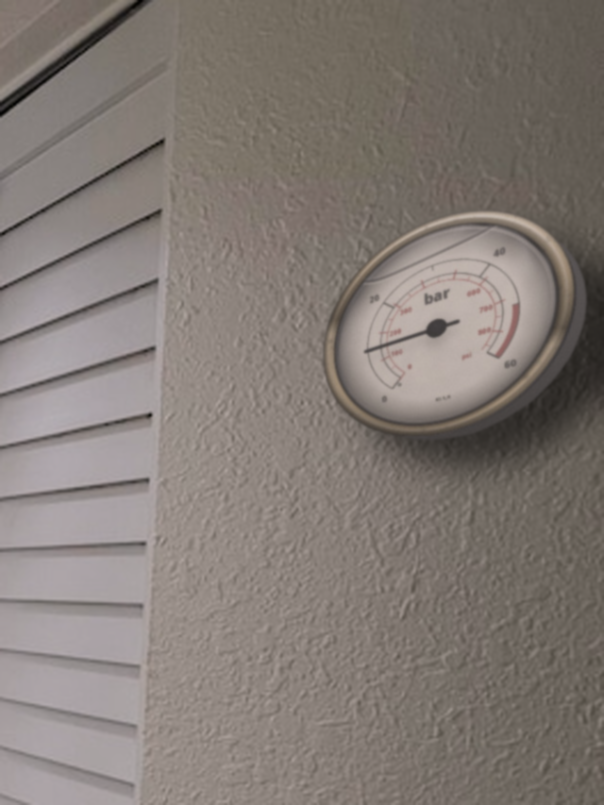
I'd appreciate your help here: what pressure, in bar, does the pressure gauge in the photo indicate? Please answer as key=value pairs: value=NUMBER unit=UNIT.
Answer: value=10 unit=bar
